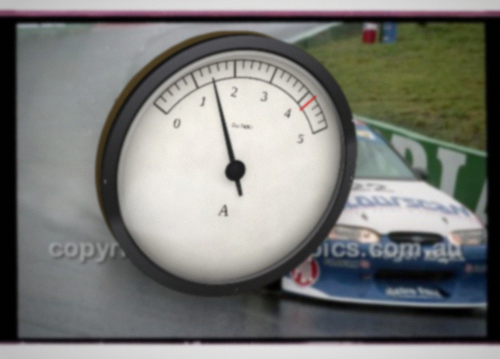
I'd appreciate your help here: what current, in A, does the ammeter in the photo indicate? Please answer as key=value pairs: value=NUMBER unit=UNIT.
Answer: value=1.4 unit=A
